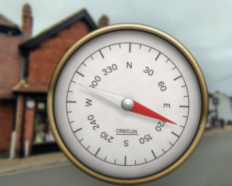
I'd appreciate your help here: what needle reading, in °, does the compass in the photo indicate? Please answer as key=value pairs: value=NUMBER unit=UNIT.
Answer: value=110 unit=°
